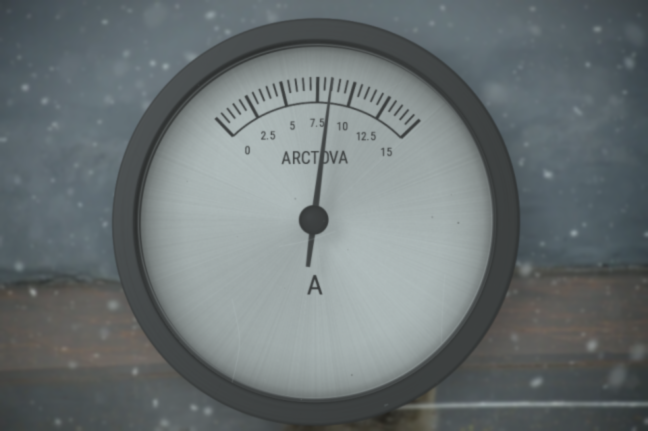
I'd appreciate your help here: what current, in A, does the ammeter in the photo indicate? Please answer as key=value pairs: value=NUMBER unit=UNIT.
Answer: value=8.5 unit=A
